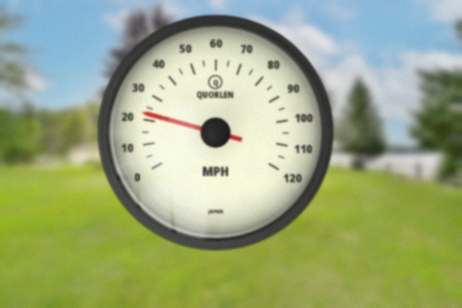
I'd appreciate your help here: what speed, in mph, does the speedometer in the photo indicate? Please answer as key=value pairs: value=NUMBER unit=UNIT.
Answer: value=22.5 unit=mph
